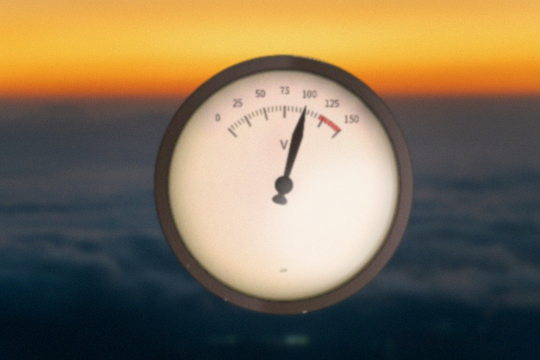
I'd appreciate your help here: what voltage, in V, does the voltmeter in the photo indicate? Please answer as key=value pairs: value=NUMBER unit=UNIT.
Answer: value=100 unit=V
